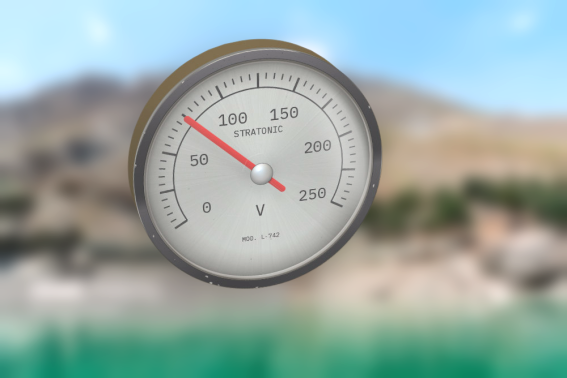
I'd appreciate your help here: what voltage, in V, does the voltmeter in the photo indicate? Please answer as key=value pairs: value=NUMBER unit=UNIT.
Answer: value=75 unit=V
